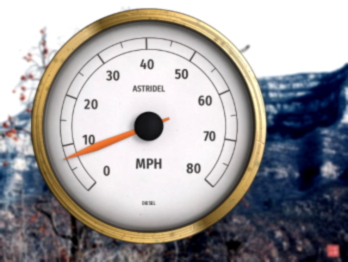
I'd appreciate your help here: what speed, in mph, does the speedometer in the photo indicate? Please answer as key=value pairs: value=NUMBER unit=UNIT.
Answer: value=7.5 unit=mph
